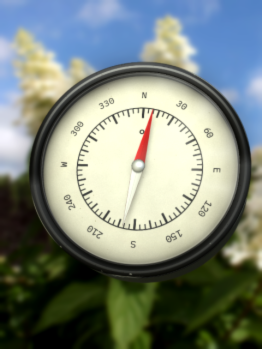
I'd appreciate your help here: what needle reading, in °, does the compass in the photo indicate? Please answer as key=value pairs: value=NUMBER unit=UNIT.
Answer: value=10 unit=°
